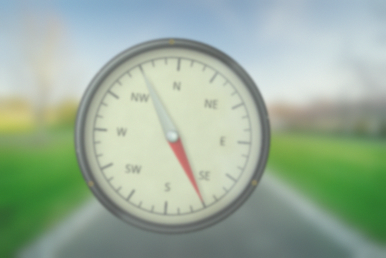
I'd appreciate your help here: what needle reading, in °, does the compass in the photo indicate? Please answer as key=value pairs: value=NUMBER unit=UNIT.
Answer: value=150 unit=°
